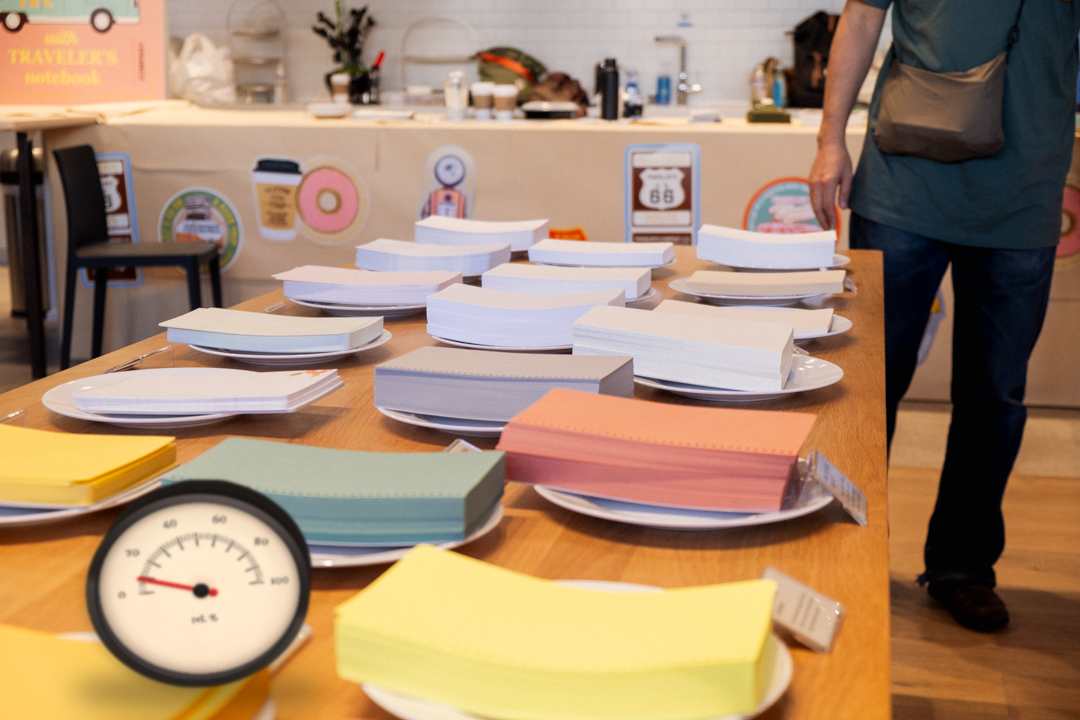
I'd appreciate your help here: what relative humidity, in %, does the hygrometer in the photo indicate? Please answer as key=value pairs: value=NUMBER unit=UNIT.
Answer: value=10 unit=%
